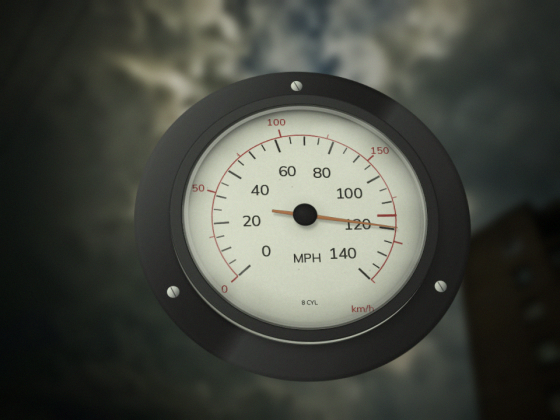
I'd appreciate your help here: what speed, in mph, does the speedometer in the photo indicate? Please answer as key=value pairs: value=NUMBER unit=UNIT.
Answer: value=120 unit=mph
